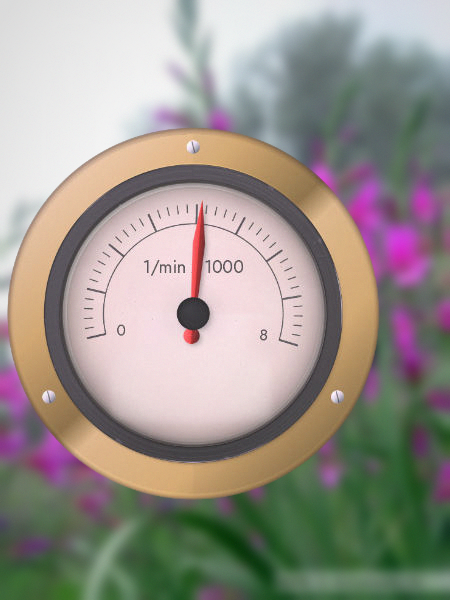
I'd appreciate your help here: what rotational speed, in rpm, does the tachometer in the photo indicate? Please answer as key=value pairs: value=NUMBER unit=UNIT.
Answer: value=4100 unit=rpm
